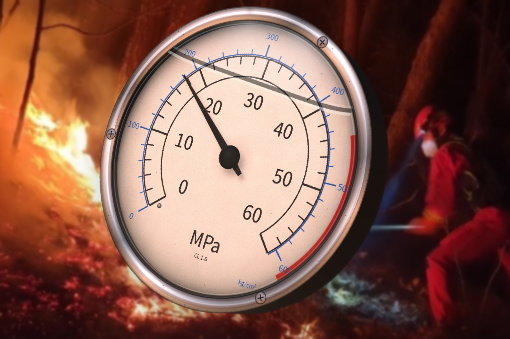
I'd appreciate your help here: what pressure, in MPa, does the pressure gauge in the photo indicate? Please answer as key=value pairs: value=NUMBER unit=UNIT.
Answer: value=18 unit=MPa
